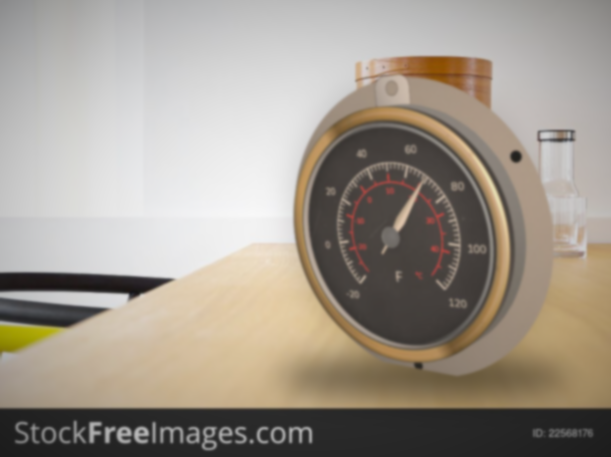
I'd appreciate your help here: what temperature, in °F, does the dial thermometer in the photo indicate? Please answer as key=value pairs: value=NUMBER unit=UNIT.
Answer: value=70 unit=°F
